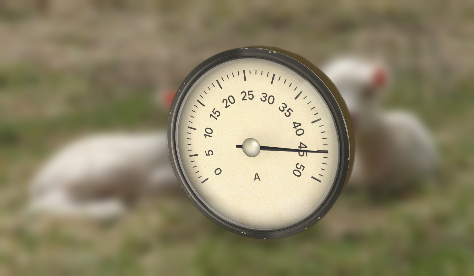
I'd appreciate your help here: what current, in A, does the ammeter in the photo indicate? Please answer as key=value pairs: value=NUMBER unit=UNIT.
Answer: value=45 unit=A
